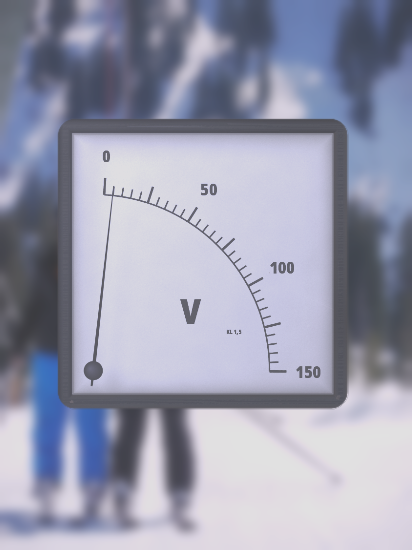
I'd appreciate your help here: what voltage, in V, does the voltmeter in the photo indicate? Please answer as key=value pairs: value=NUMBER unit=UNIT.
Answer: value=5 unit=V
